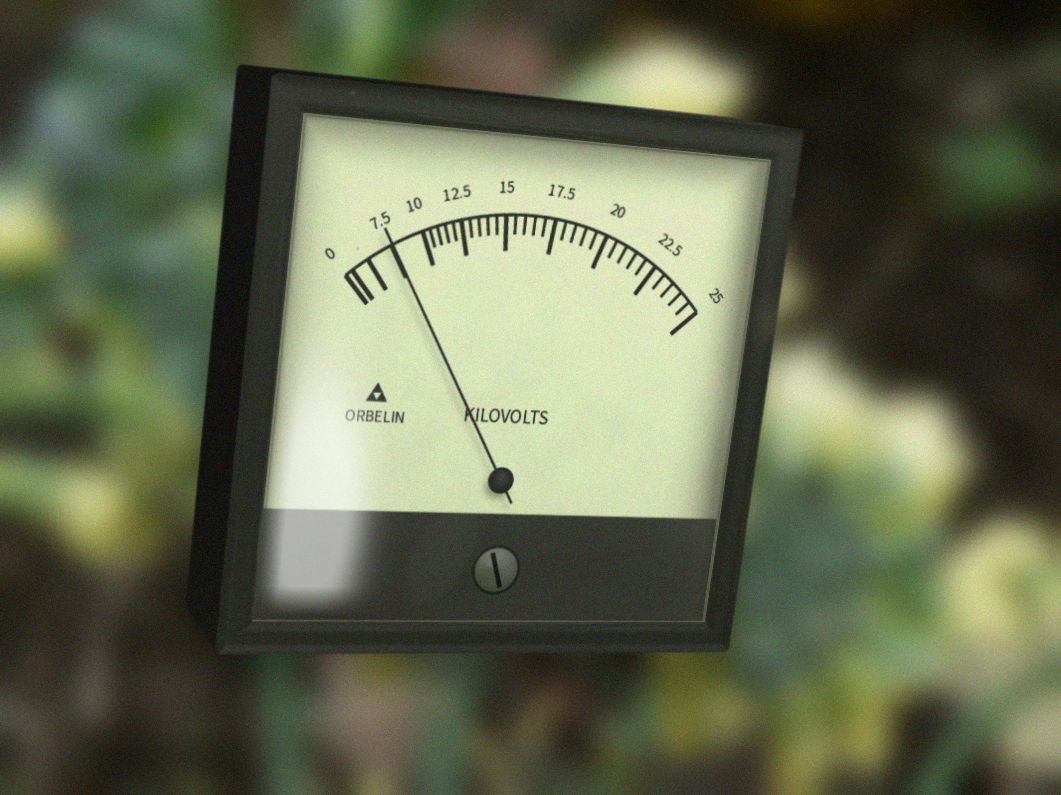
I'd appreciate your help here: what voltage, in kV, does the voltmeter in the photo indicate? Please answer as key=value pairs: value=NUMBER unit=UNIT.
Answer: value=7.5 unit=kV
